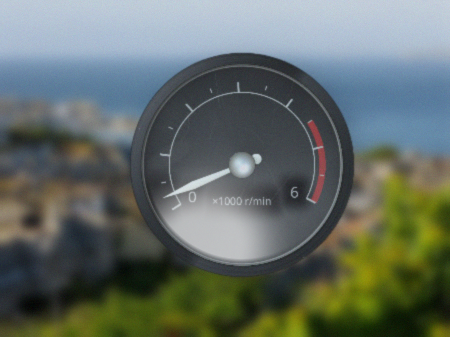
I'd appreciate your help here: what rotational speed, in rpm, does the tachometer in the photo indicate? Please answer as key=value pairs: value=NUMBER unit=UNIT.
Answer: value=250 unit=rpm
